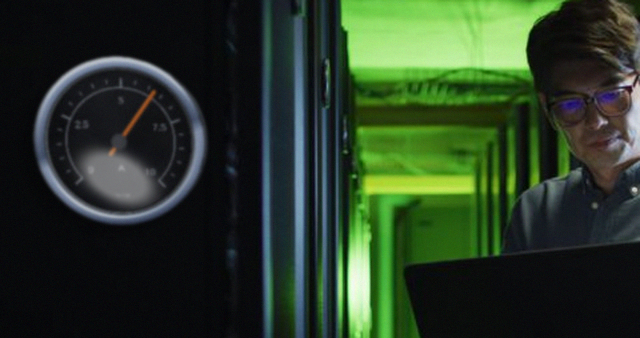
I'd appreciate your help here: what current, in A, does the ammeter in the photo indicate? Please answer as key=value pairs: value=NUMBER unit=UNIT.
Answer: value=6.25 unit=A
